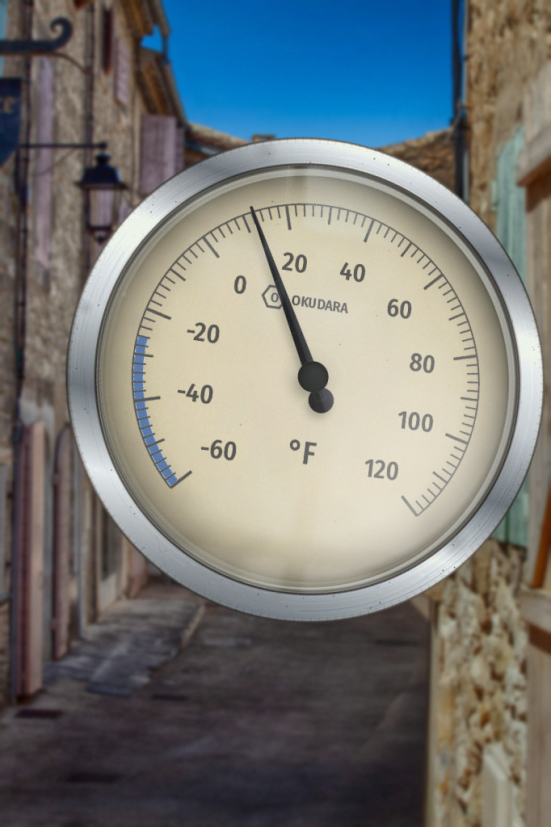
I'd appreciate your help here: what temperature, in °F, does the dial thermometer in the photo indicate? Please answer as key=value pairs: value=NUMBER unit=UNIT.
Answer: value=12 unit=°F
